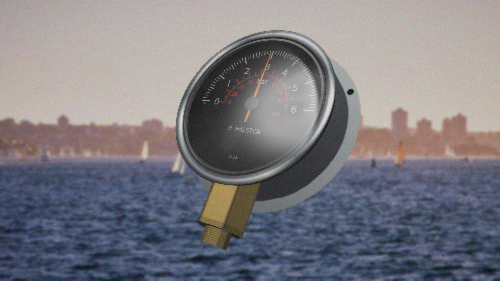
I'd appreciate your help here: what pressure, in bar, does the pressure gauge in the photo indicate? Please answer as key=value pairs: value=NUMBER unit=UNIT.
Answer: value=3 unit=bar
